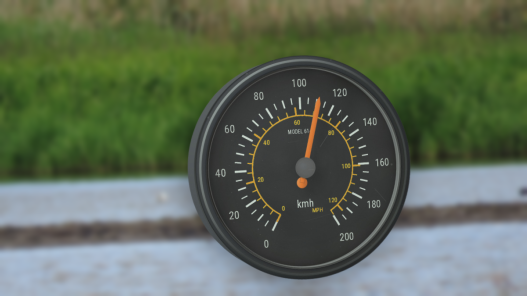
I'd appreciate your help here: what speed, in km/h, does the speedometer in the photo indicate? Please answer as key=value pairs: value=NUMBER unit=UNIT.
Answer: value=110 unit=km/h
